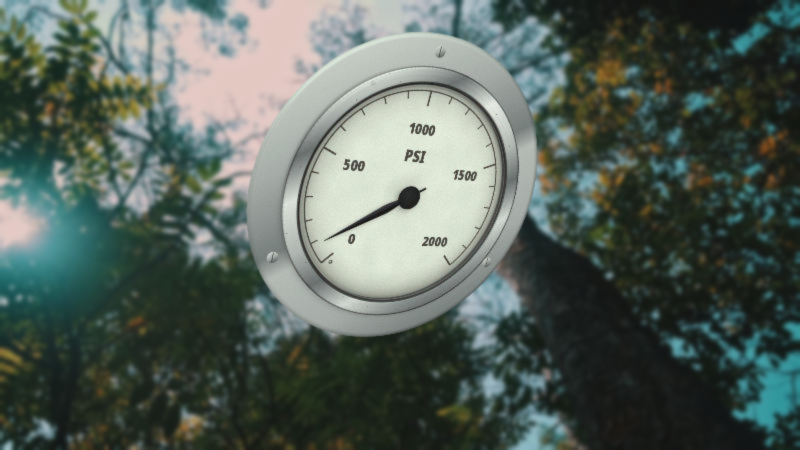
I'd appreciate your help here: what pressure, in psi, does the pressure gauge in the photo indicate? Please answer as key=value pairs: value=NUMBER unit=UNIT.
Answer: value=100 unit=psi
